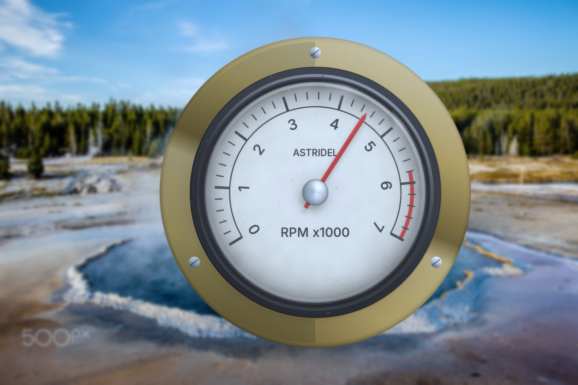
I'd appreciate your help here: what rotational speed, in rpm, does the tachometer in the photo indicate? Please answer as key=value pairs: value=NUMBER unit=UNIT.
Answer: value=4500 unit=rpm
